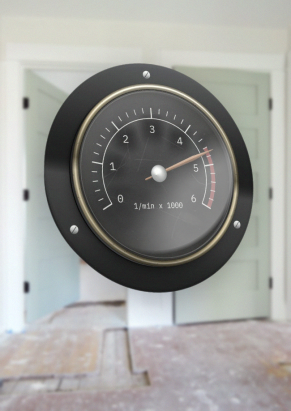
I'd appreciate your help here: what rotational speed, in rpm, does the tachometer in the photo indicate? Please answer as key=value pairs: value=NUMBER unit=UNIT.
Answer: value=4700 unit=rpm
